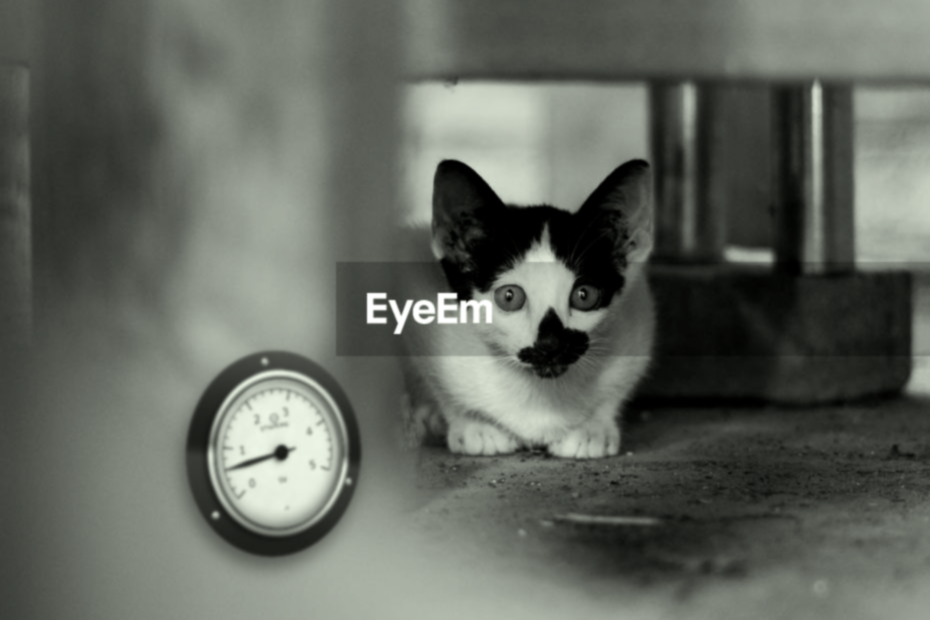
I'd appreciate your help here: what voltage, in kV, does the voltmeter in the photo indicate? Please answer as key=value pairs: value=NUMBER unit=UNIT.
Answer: value=0.6 unit=kV
